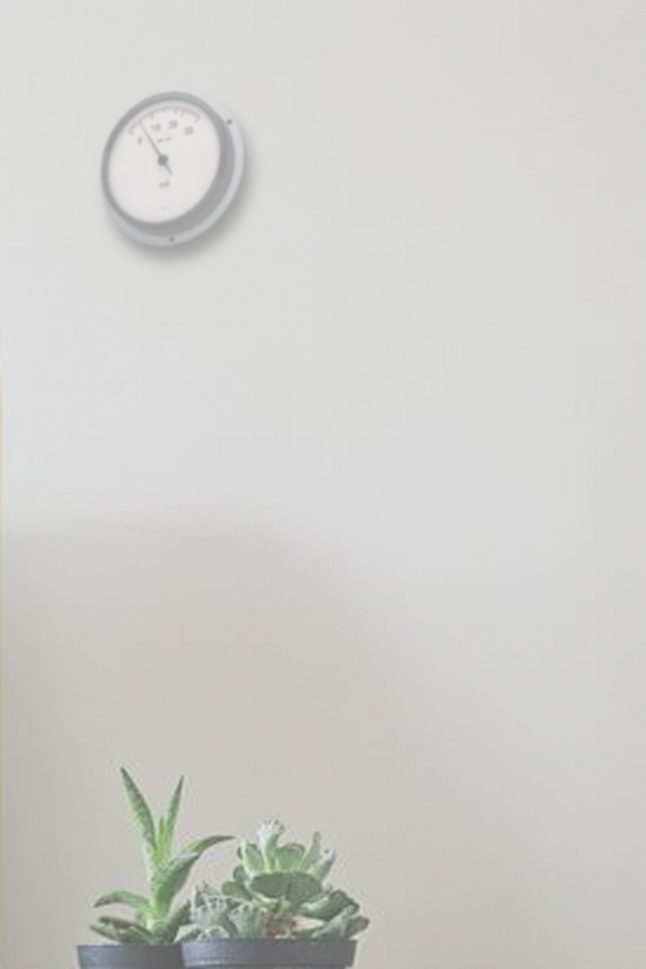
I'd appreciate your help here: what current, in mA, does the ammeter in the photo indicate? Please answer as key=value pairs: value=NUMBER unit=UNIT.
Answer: value=5 unit=mA
